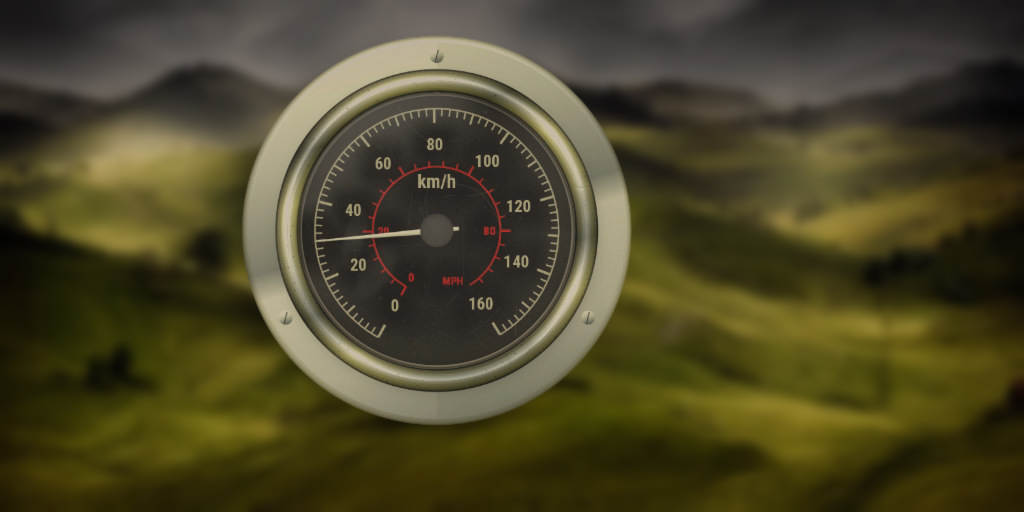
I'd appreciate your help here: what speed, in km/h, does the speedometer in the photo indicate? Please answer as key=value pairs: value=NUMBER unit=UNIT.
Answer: value=30 unit=km/h
